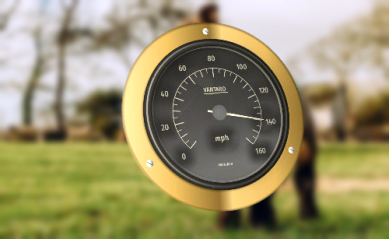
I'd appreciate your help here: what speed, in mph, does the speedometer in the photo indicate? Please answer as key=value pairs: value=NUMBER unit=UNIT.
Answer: value=140 unit=mph
